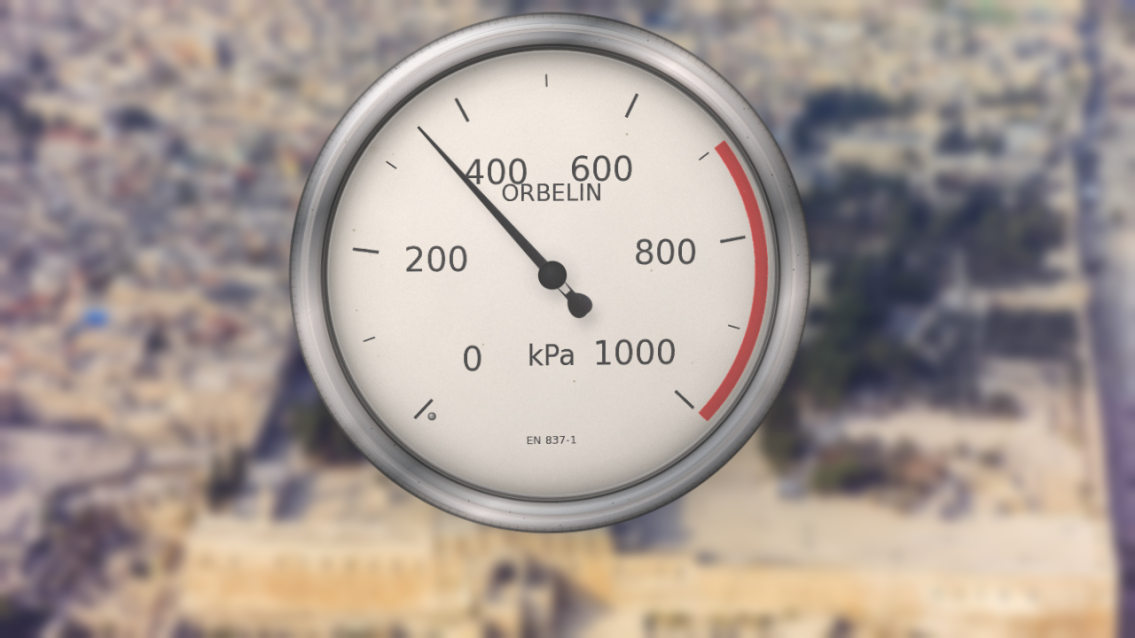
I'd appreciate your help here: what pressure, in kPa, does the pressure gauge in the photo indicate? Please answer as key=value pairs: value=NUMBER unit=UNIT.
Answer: value=350 unit=kPa
